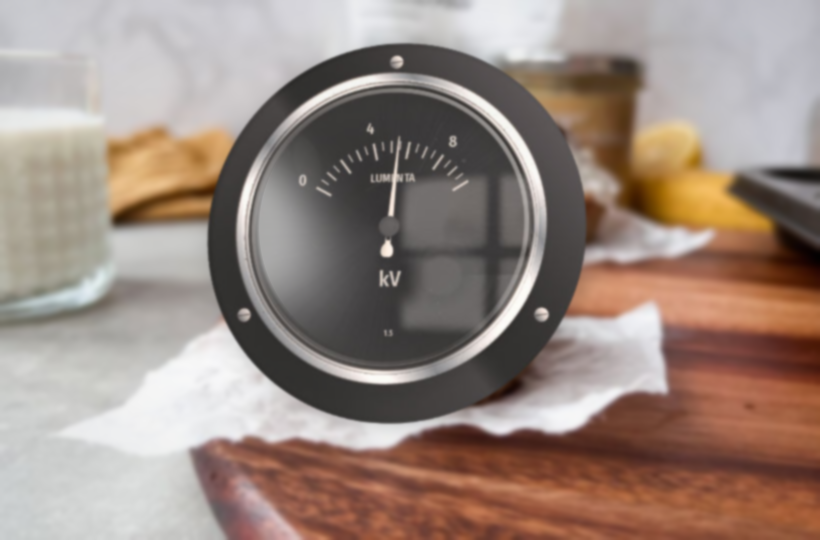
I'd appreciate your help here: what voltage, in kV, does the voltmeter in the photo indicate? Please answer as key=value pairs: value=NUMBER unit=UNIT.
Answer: value=5.5 unit=kV
